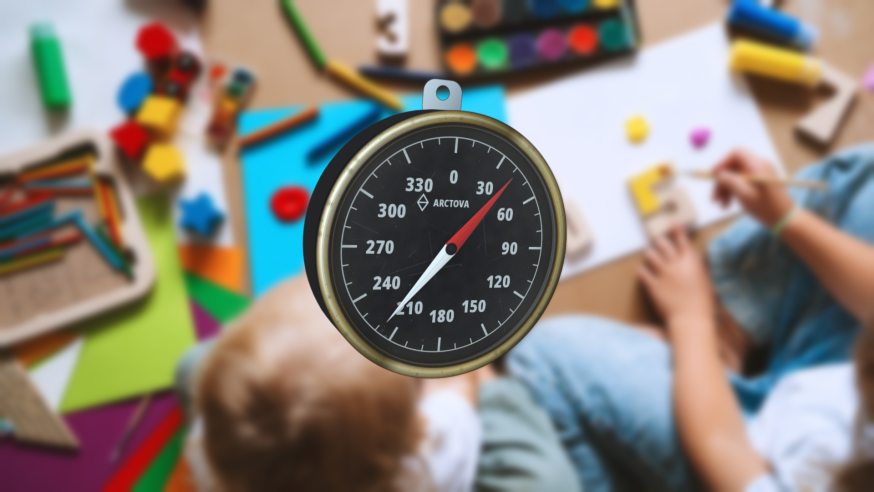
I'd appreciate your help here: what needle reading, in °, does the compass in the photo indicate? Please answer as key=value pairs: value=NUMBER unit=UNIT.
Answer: value=40 unit=°
